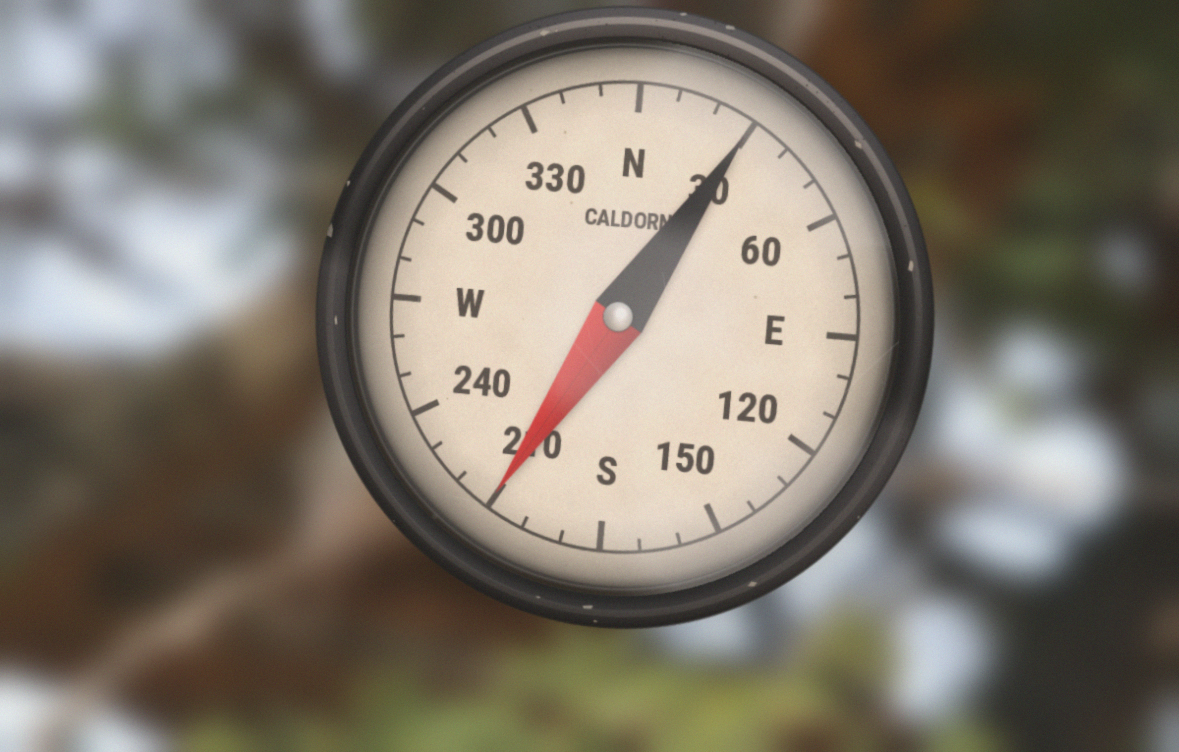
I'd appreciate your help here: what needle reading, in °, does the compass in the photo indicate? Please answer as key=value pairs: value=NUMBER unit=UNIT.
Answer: value=210 unit=°
